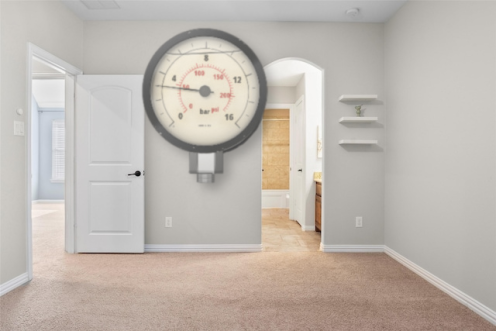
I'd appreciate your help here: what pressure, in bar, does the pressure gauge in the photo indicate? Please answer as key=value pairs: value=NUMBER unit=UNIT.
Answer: value=3 unit=bar
